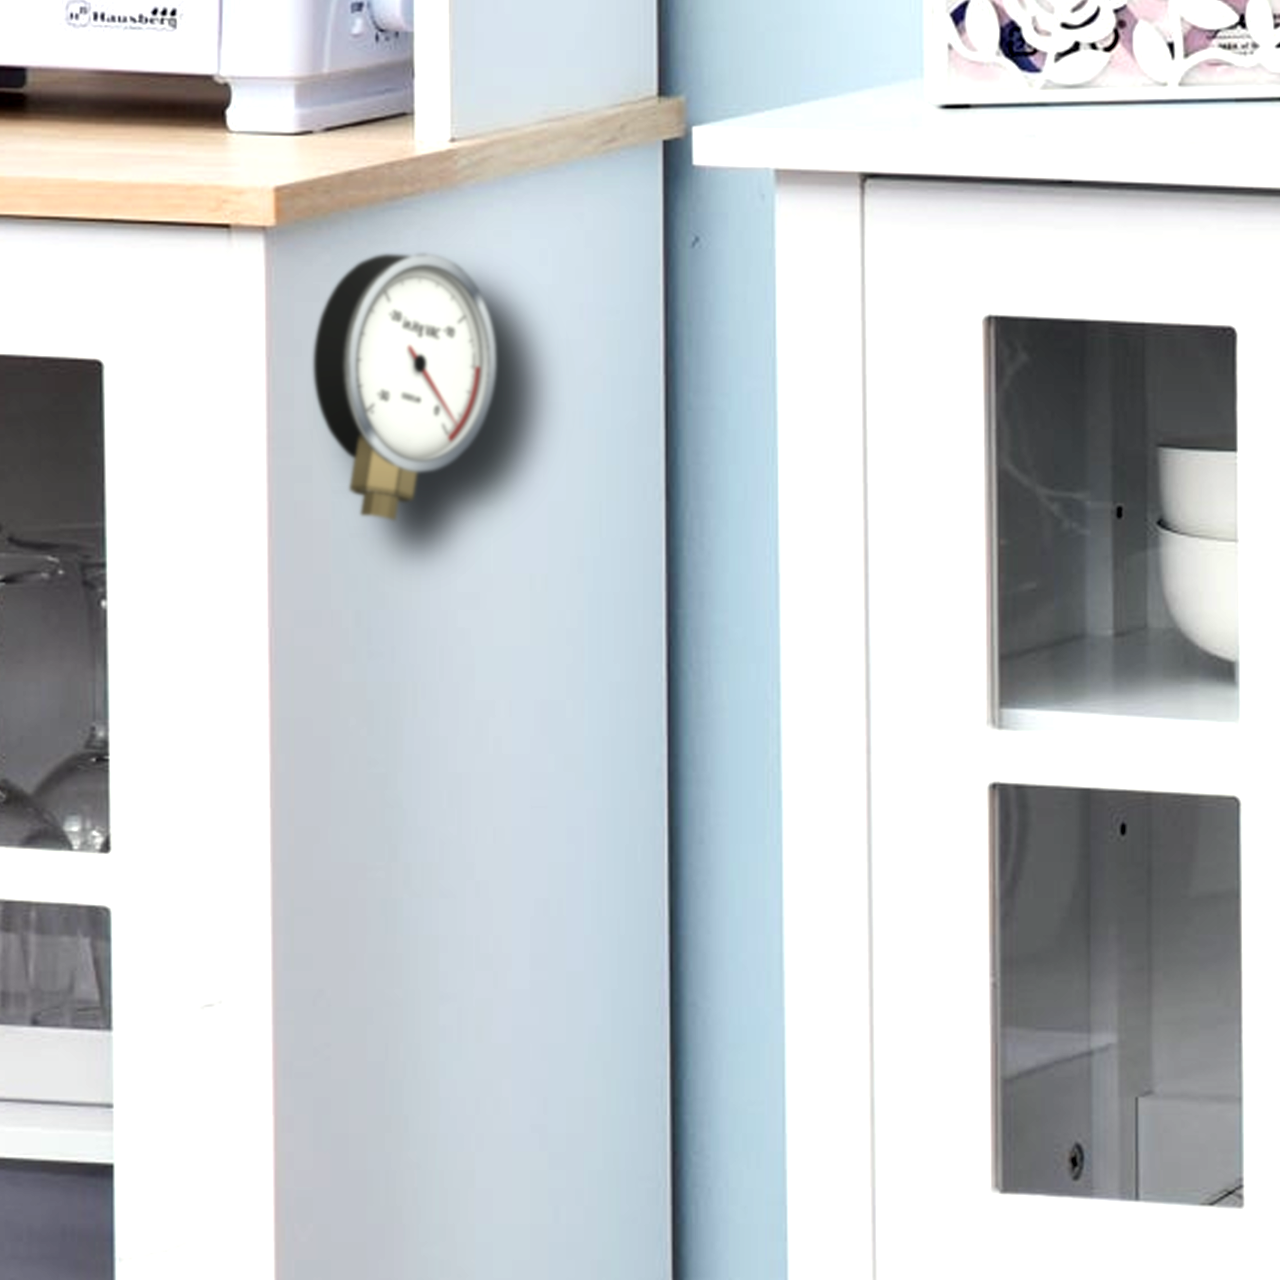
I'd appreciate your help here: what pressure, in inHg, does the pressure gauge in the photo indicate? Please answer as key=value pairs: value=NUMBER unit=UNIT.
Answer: value=-1 unit=inHg
